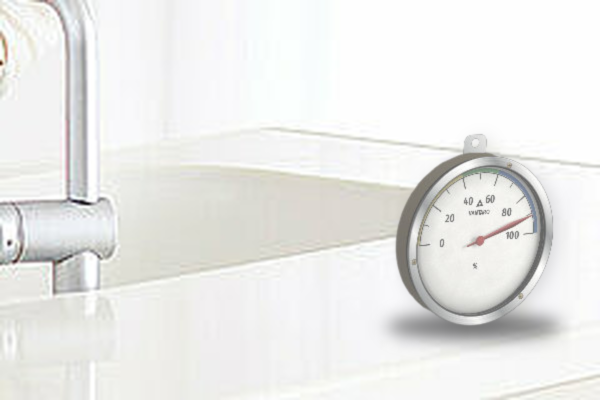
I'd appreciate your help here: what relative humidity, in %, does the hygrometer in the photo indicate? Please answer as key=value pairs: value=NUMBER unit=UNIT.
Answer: value=90 unit=%
